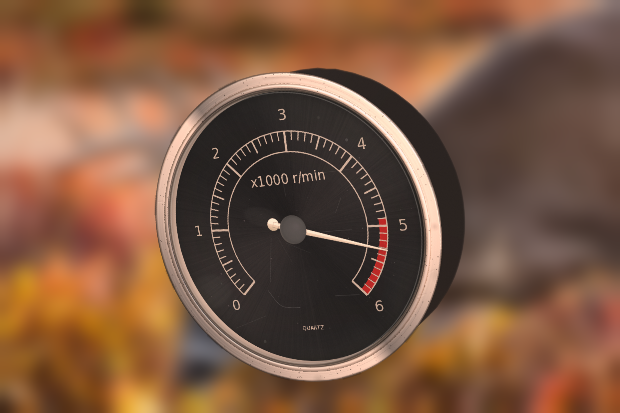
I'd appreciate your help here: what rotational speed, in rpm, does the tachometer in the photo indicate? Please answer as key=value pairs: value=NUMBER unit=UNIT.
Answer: value=5300 unit=rpm
